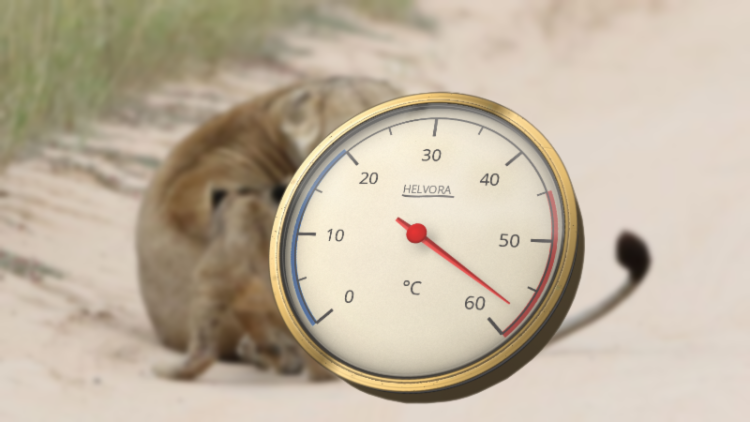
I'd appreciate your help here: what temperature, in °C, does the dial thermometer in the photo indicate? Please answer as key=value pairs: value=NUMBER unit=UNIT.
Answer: value=57.5 unit=°C
